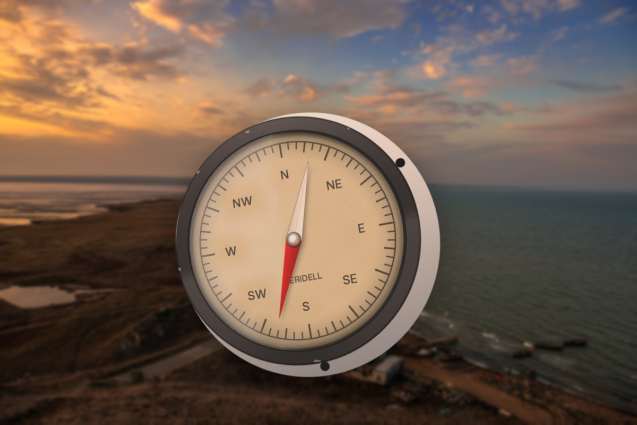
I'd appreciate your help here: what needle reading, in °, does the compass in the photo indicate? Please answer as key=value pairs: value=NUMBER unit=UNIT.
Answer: value=200 unit=°
